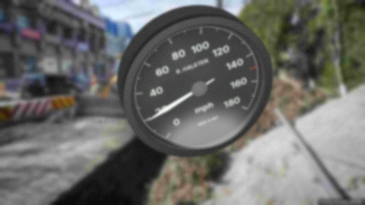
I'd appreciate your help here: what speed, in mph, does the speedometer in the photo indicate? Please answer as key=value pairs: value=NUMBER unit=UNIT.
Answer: value=20 unit=mph
